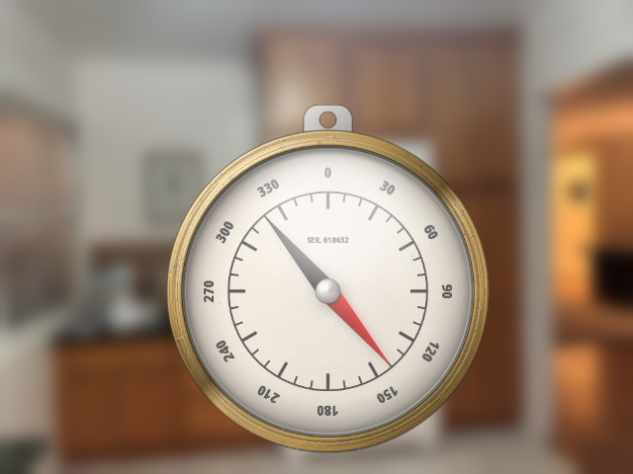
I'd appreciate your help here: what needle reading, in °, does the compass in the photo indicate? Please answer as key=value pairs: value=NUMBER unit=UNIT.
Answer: value=140 unit=°
